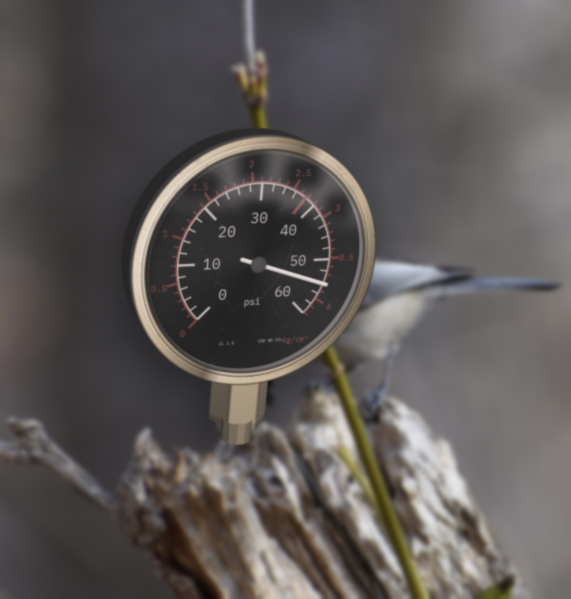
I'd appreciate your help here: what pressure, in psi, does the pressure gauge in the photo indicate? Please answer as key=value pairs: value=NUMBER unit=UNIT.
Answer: value=54 unit=psi
